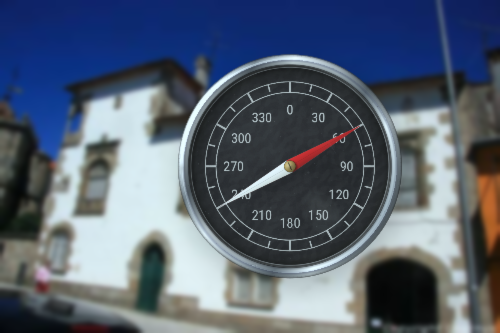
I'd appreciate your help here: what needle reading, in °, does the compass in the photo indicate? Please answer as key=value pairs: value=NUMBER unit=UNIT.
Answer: value=60 unit=°
